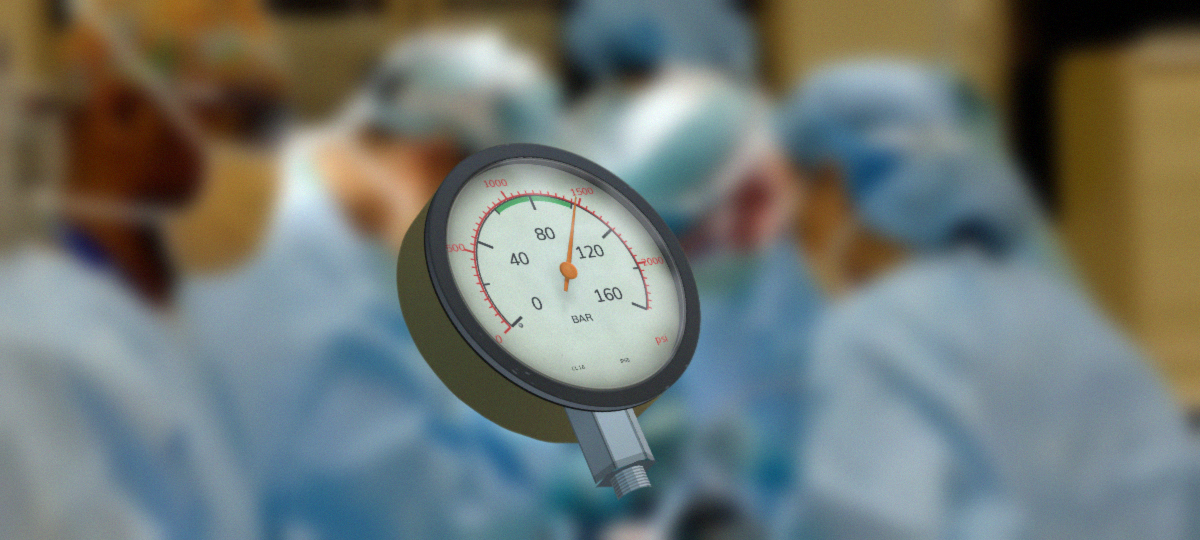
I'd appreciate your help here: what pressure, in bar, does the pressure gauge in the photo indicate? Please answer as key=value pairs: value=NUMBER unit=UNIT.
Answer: value=100 unit=bar
